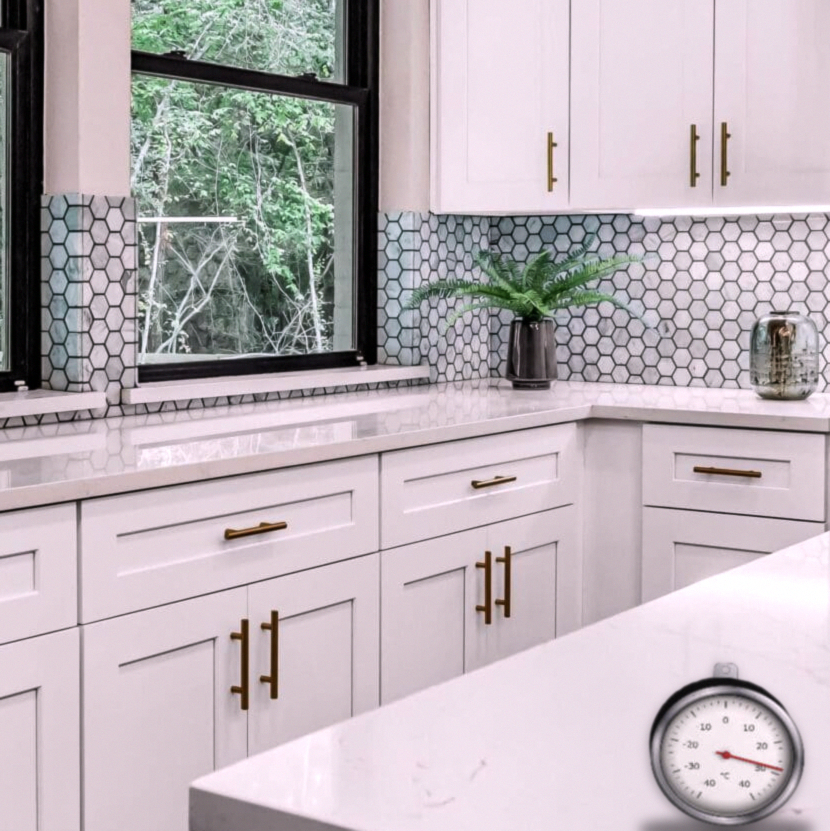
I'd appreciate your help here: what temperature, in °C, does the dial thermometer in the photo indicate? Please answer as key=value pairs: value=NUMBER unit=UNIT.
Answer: value=28 unit=°C
